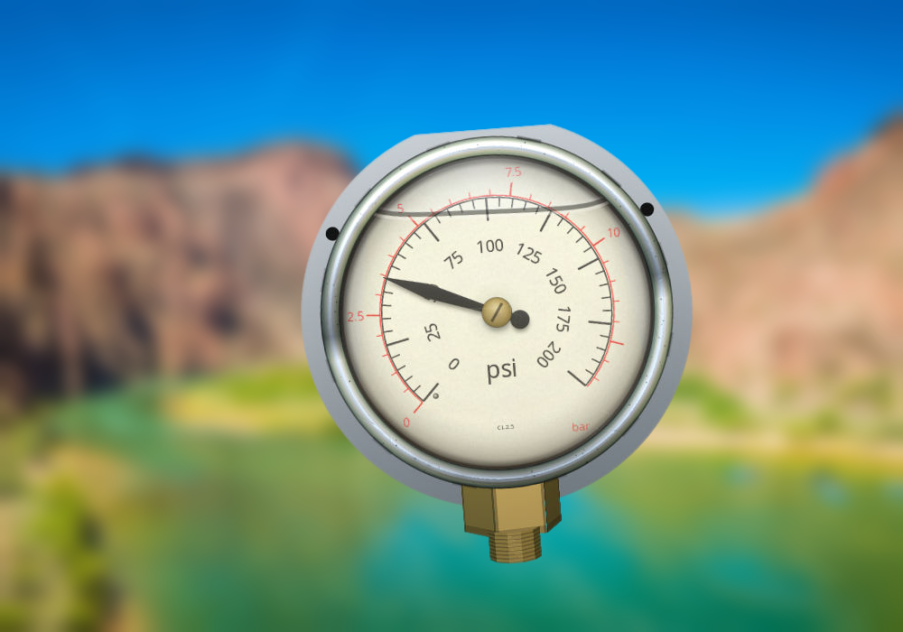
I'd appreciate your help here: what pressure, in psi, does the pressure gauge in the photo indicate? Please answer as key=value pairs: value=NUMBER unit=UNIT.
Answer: value=50 unit=psi
